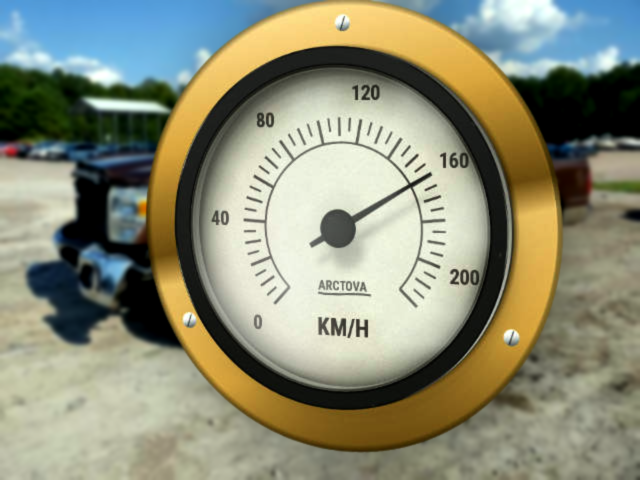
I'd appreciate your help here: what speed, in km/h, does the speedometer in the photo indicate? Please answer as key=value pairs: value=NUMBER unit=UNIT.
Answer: value=160 unit=km/h
